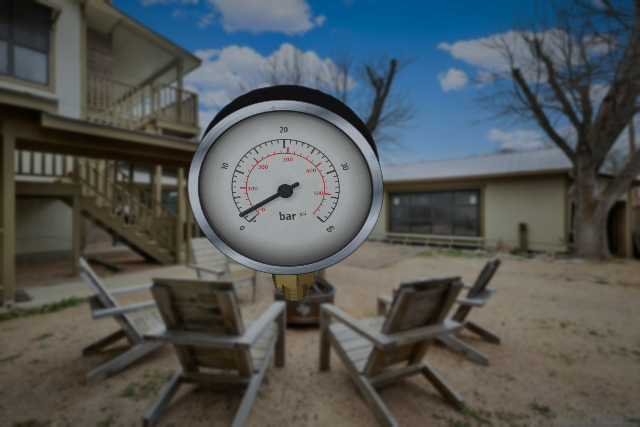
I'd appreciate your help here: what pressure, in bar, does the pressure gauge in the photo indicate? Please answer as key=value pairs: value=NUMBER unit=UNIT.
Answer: value=2 unit=bar
